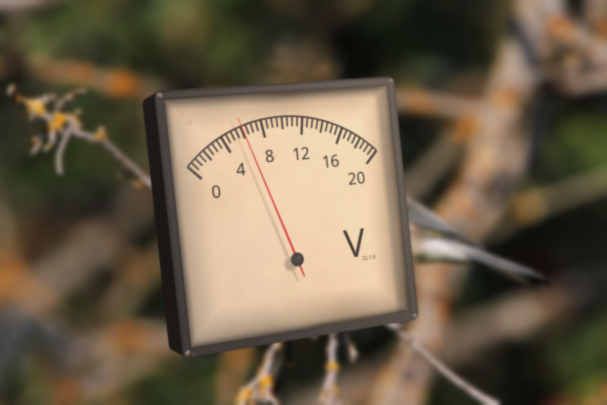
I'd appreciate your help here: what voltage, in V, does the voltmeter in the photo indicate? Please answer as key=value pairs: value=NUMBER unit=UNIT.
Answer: value=6 unit=V
